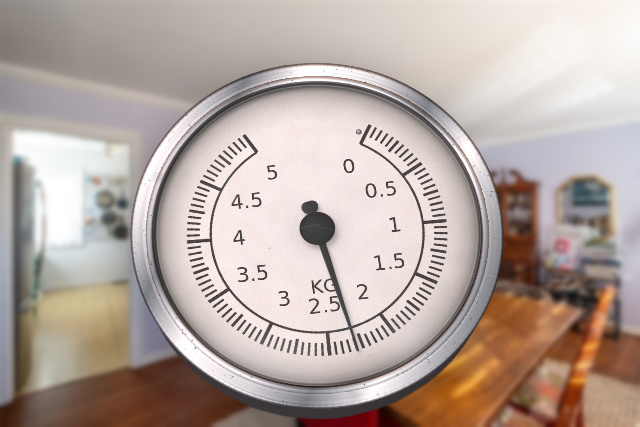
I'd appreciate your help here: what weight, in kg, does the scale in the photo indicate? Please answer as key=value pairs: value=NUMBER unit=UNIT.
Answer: value=2.3 unit=kg
